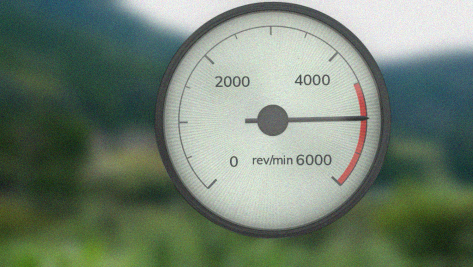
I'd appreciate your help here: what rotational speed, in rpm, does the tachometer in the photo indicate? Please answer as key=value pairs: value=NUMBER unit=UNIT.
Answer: value=5000 unit=rpm
